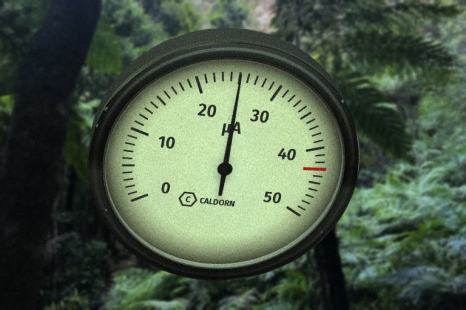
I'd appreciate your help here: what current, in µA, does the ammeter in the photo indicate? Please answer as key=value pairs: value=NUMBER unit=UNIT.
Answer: value=25 unit=µA
